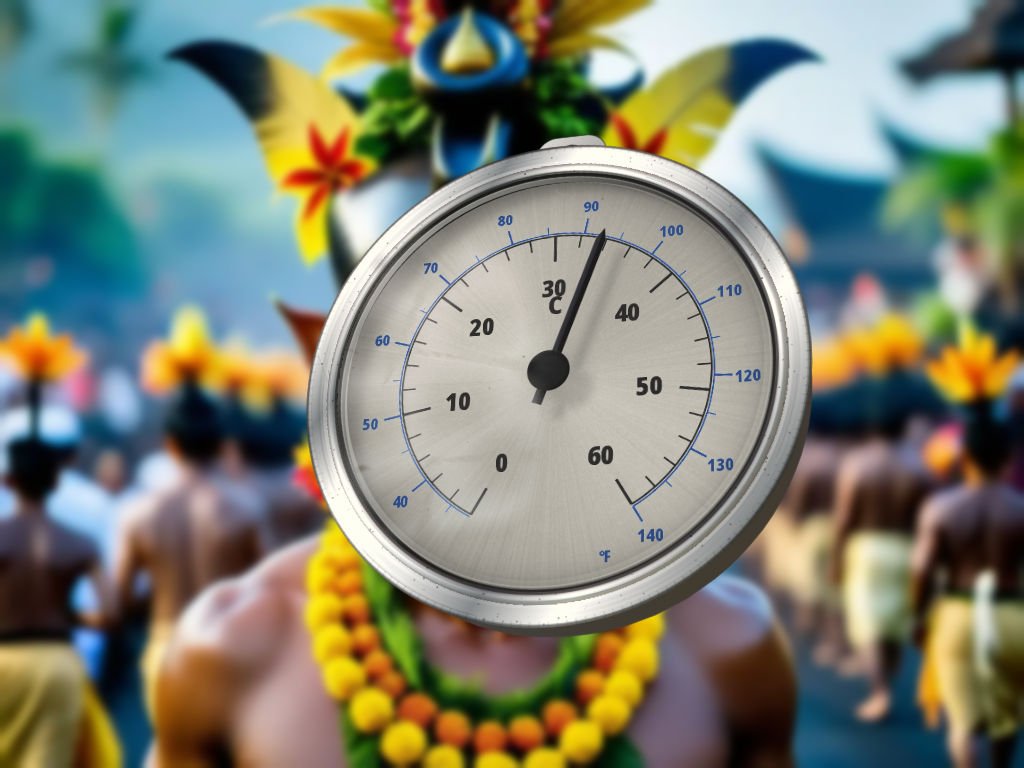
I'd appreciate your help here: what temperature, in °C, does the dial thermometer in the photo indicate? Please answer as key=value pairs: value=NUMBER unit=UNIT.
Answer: value=34 unit=°C
